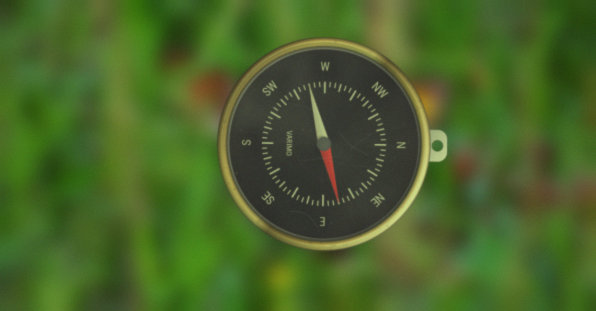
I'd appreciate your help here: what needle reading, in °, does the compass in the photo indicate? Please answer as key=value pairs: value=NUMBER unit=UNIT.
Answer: value=75 unit=°
